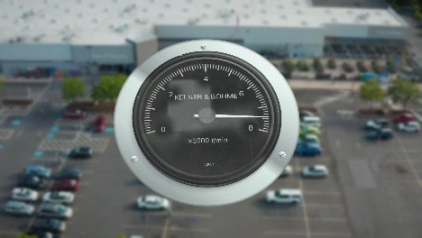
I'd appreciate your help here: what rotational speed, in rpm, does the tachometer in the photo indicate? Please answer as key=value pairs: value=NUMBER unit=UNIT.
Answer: value=7500 unit=rpm
